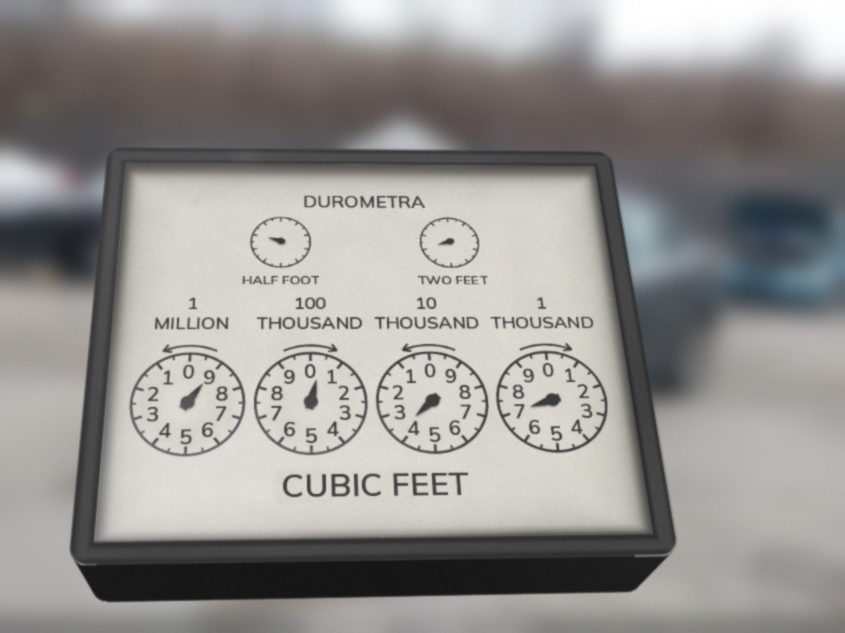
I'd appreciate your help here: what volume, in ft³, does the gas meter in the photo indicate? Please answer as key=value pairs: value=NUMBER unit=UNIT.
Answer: value=903700 unit=ft³
